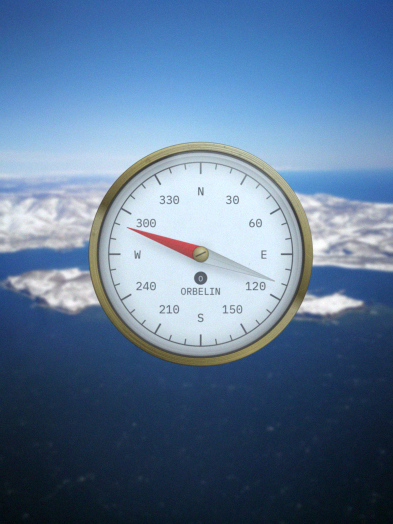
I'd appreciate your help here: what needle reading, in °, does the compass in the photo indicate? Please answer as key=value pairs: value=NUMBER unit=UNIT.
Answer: value=290 unit=°
